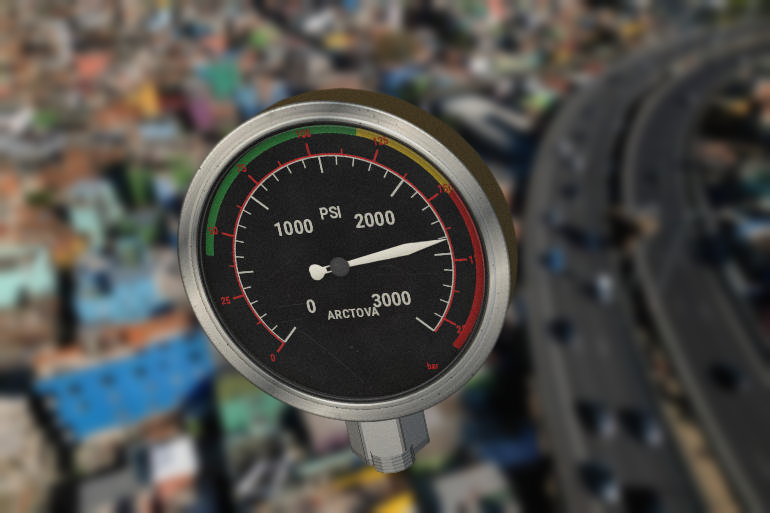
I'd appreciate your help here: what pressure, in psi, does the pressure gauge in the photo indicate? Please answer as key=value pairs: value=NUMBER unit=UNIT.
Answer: value=2400 unit=psi
